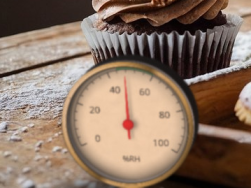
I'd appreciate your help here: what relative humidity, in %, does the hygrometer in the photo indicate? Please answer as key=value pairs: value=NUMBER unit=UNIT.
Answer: value=48 unit=%
